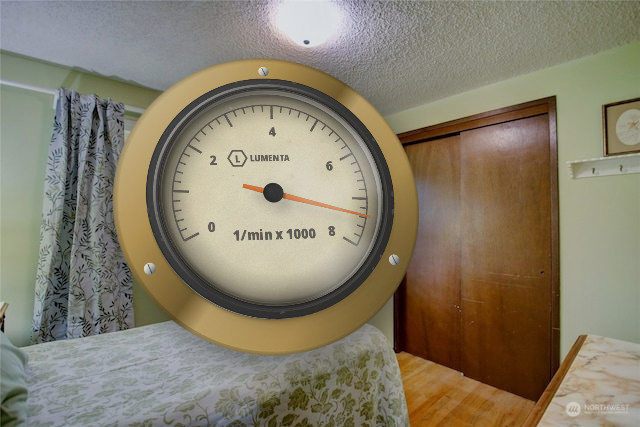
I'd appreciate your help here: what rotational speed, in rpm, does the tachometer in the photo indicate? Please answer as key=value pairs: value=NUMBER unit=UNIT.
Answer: value=7400 unit=rpm
